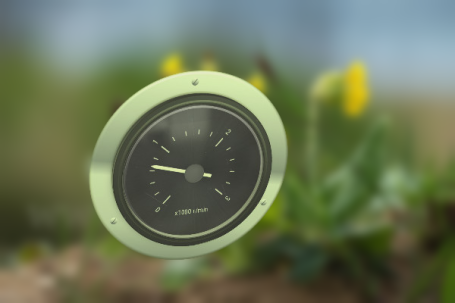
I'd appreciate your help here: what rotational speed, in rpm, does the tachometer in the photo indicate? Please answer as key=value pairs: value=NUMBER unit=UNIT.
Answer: value=700 unit=rpm
